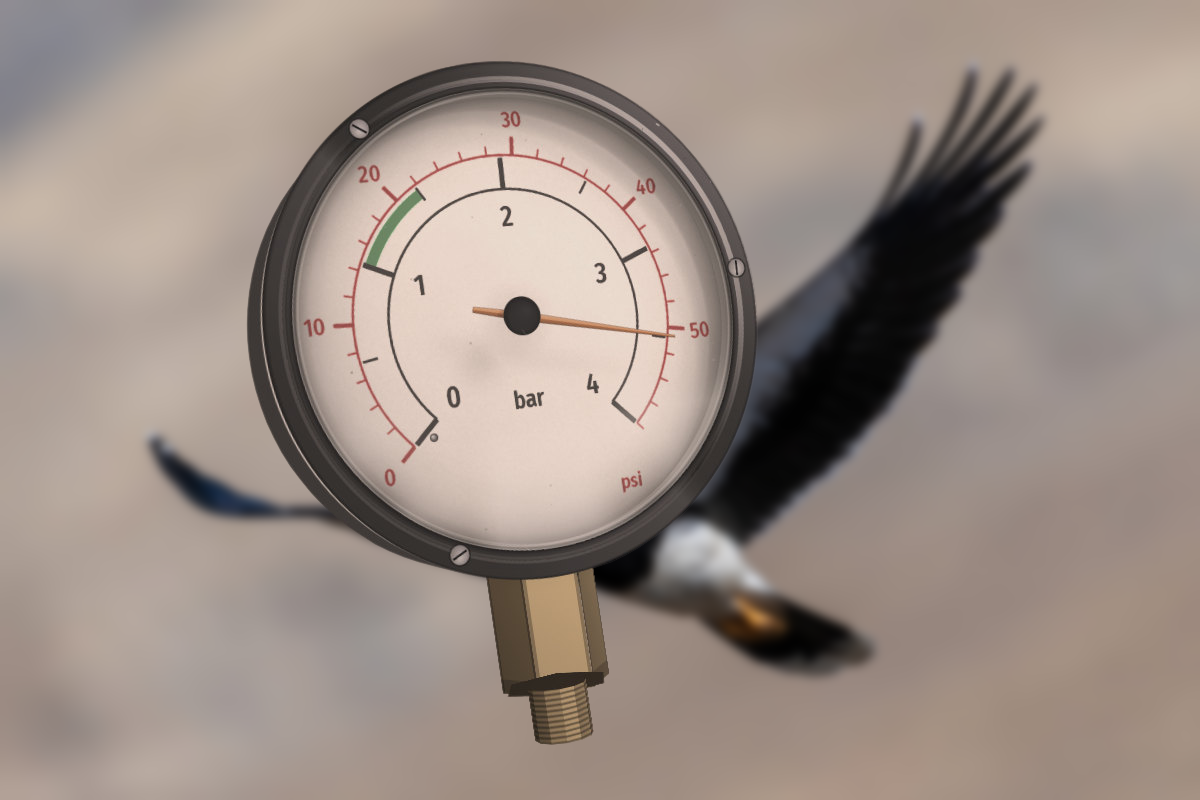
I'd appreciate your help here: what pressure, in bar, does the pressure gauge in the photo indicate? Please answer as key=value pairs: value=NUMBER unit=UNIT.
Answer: value=3.5 unit=bar
